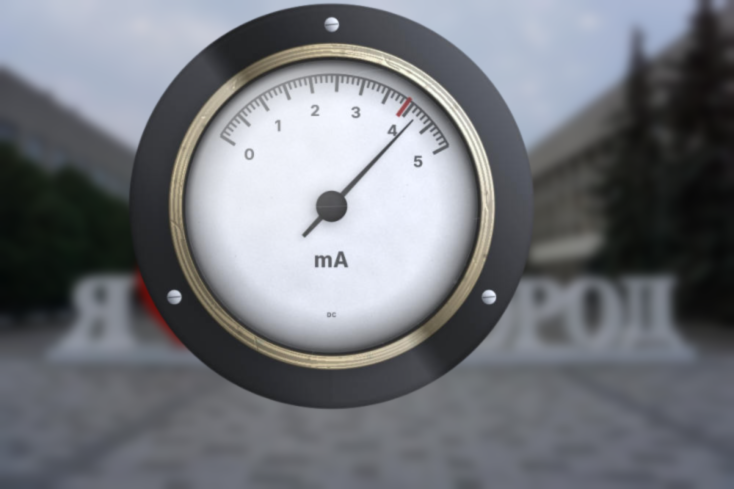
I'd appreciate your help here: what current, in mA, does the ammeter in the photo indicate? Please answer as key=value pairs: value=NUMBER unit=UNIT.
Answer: value=4.2 unit=mA
